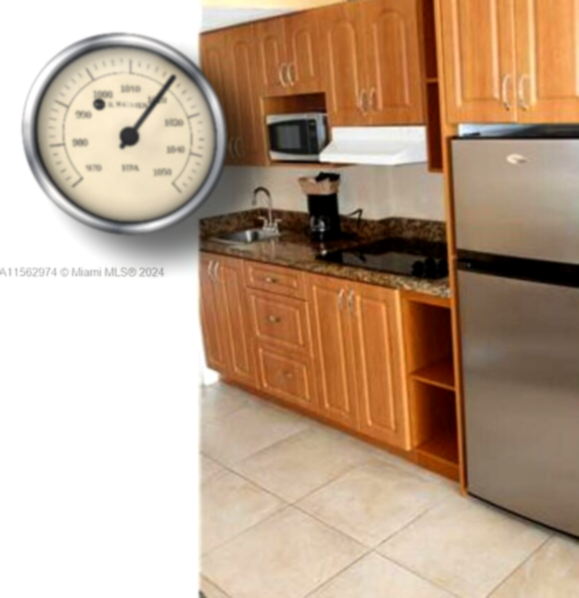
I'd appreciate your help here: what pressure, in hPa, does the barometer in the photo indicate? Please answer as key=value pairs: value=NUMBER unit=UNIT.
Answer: value=1020 unit=hPa
